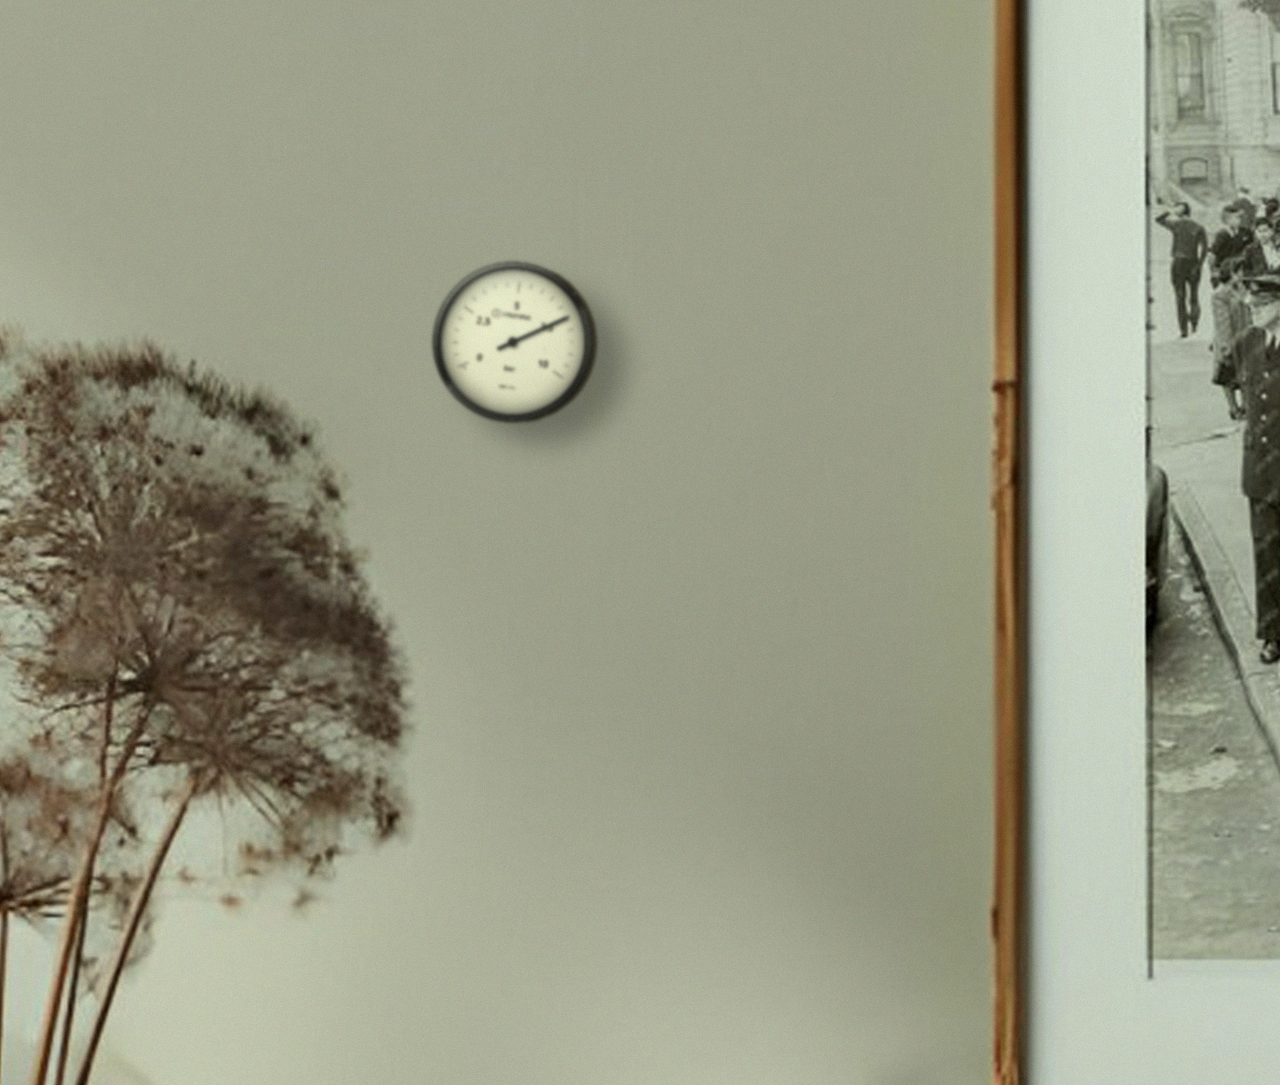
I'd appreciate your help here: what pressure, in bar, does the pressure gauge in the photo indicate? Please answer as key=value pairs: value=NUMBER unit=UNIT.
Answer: value=7.5 unit=bar
